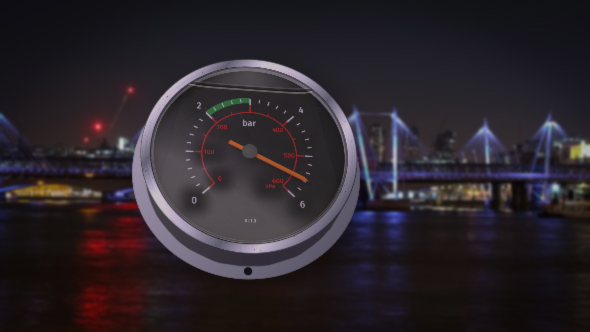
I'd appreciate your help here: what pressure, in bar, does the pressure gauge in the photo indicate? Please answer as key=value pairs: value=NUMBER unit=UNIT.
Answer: value=5.6 unit=bar
